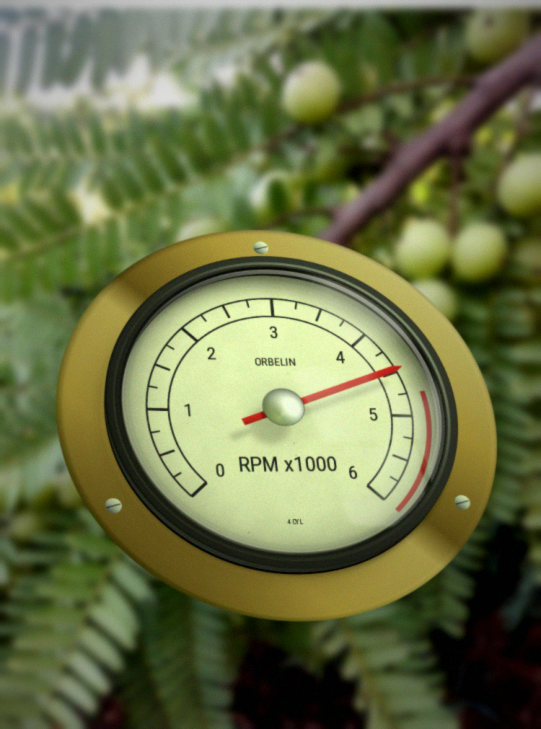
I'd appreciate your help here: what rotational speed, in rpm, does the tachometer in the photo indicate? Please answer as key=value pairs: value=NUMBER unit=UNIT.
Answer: value=4500 unit=rpm
